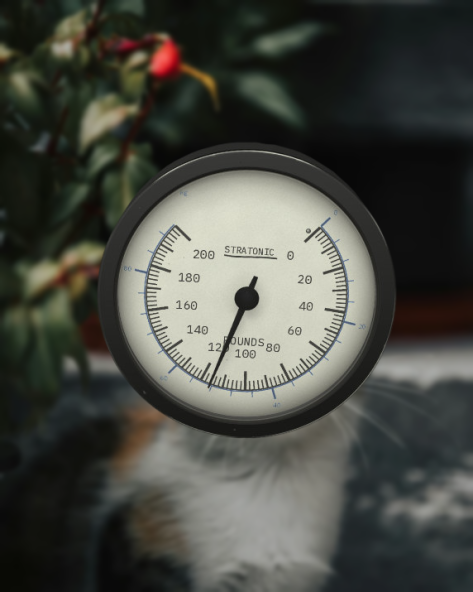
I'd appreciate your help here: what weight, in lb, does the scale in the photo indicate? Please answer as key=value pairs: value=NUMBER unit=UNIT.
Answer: value=116 unit=lb
